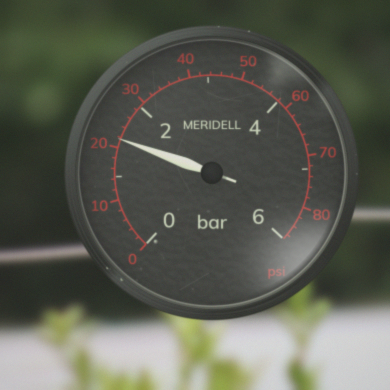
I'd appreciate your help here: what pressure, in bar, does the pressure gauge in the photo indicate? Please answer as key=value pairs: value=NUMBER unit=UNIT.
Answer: value=1.5 unit=bar
